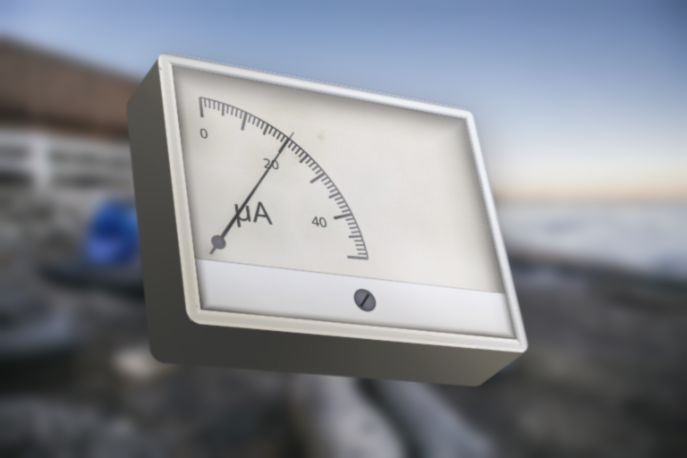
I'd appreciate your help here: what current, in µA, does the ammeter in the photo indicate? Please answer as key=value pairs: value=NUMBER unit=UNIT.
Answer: value=20 unit=µA
